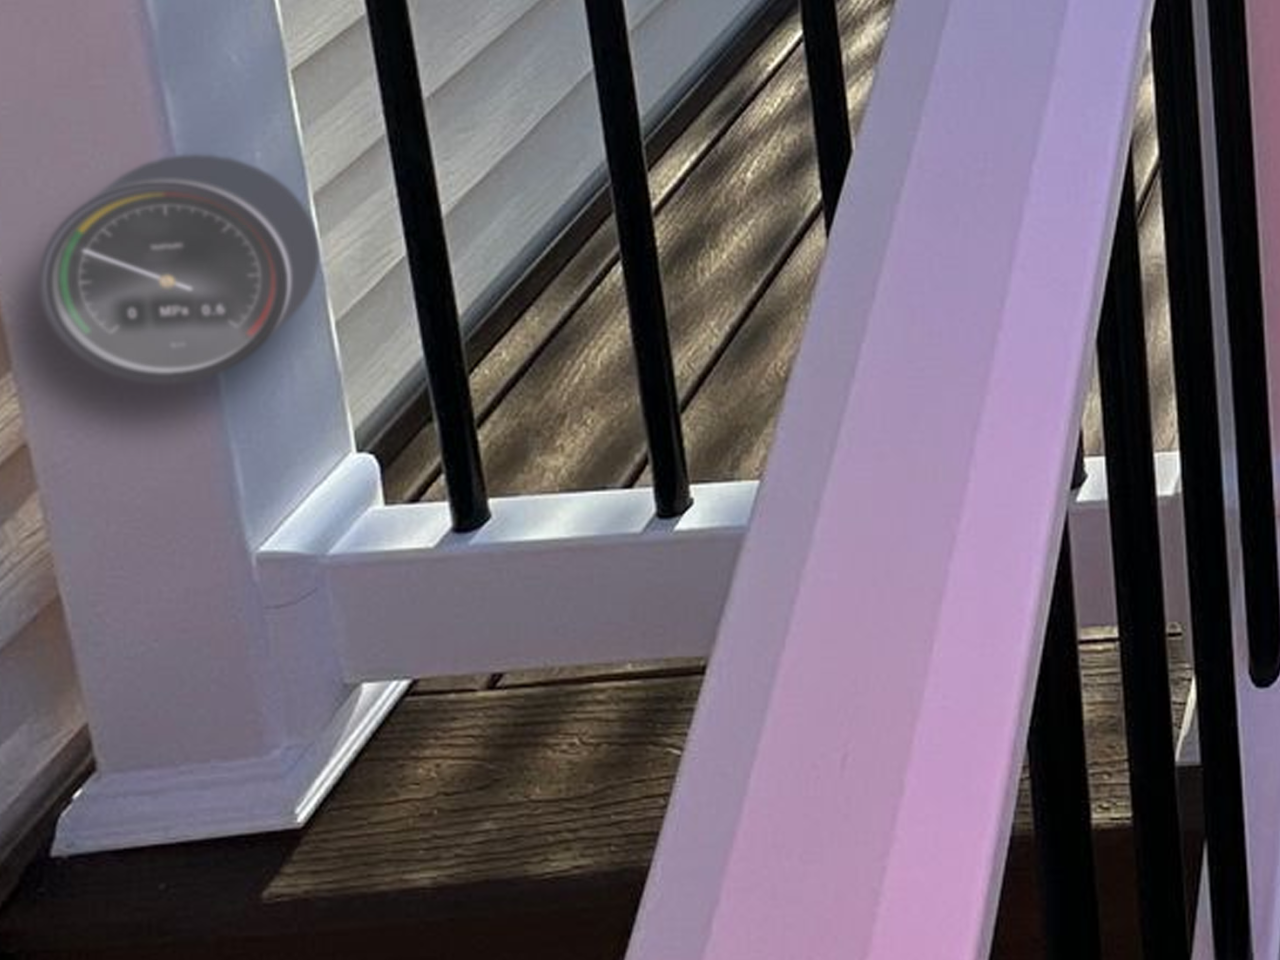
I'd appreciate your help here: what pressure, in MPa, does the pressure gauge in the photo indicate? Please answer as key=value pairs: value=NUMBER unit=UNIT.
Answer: value=0.16 unit=MPa
